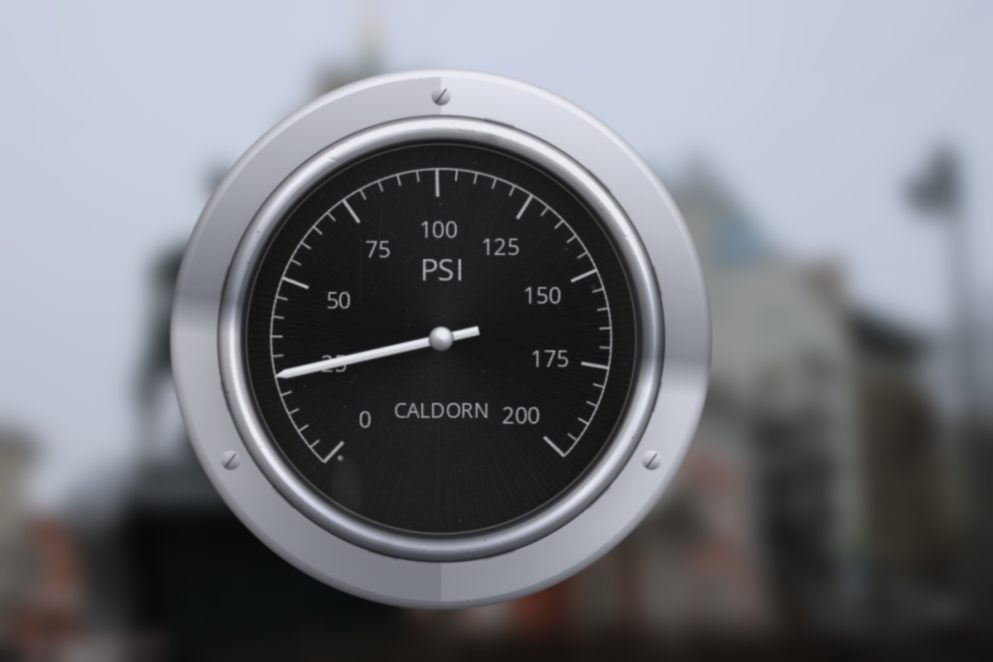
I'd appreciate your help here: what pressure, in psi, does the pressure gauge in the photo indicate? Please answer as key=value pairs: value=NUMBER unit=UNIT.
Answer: value=25 unit=psi
